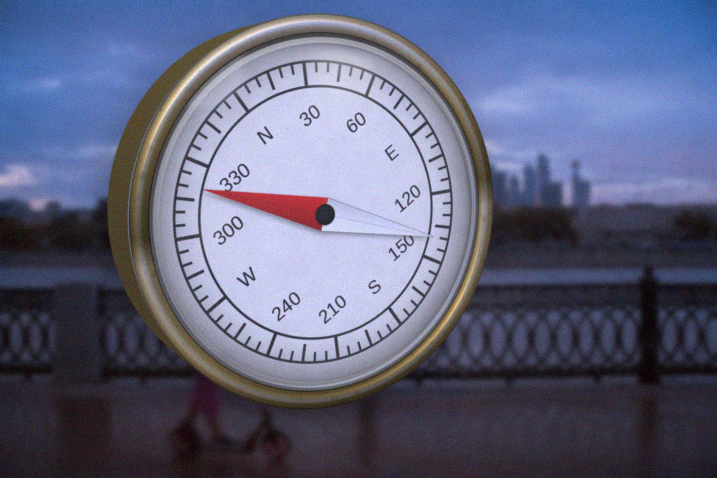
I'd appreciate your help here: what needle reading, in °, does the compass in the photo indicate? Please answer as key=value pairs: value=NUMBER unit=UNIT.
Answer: value=320 unit=°
